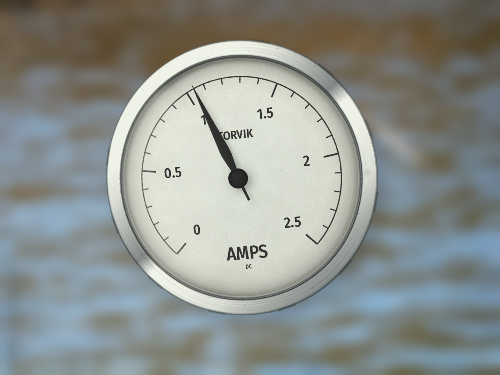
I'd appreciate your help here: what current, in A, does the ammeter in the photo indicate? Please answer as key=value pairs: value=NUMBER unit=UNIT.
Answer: value=1.05 unit=A
